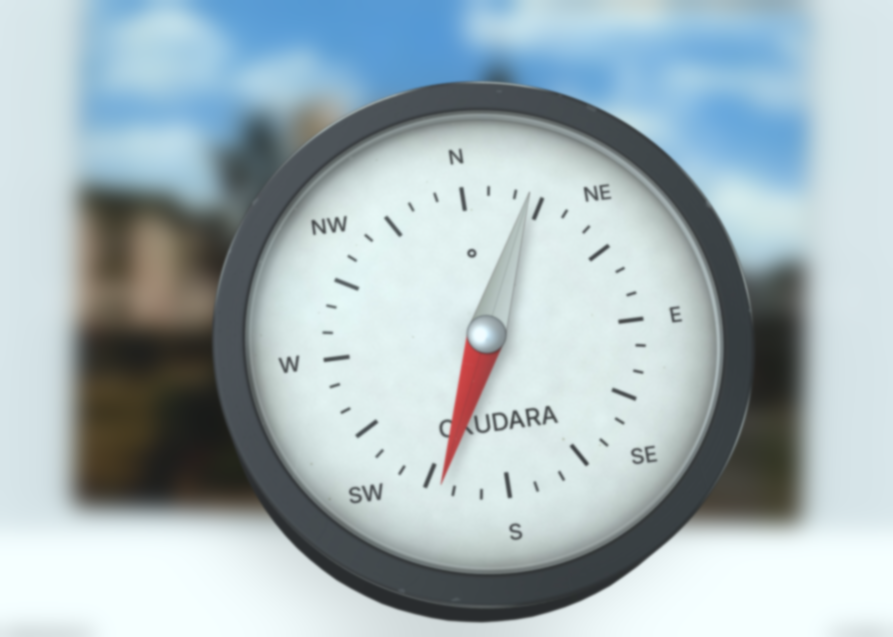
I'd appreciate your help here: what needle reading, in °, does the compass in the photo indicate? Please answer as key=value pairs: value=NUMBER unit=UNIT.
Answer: value=205 unit=°
